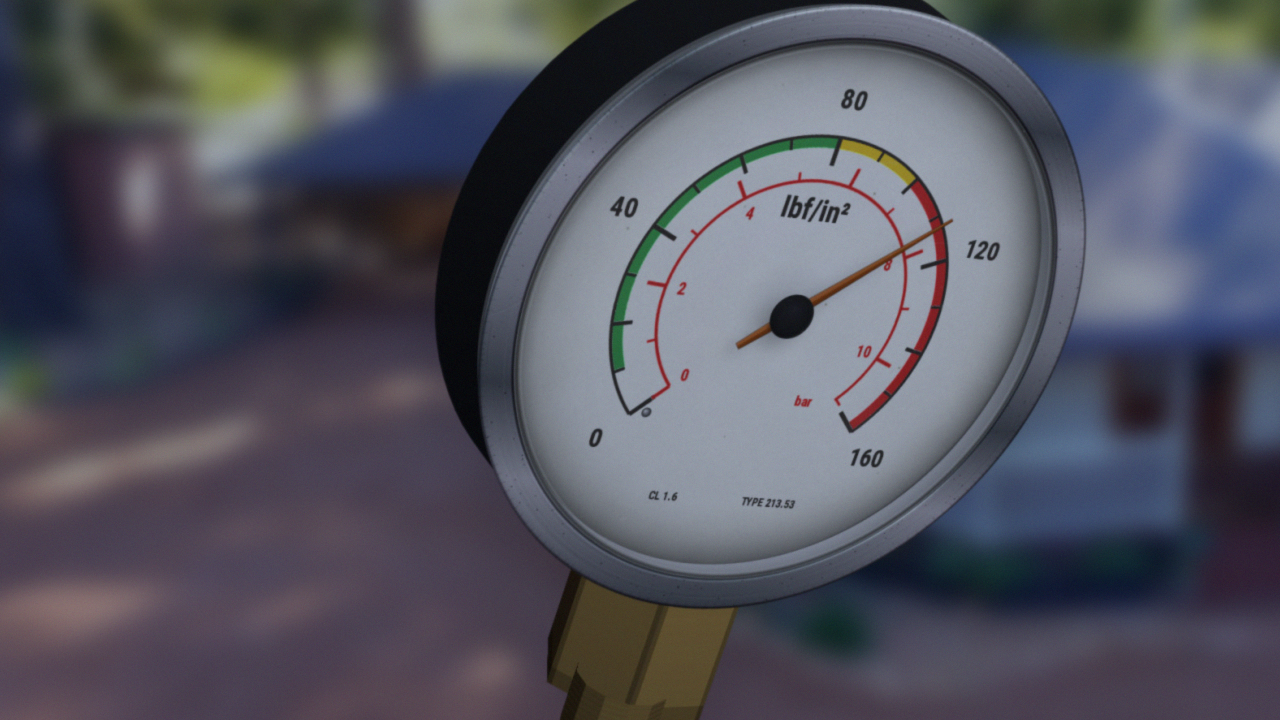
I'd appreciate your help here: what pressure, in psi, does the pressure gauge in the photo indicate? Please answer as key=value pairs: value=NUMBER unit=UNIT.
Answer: value=110 unit=psi
